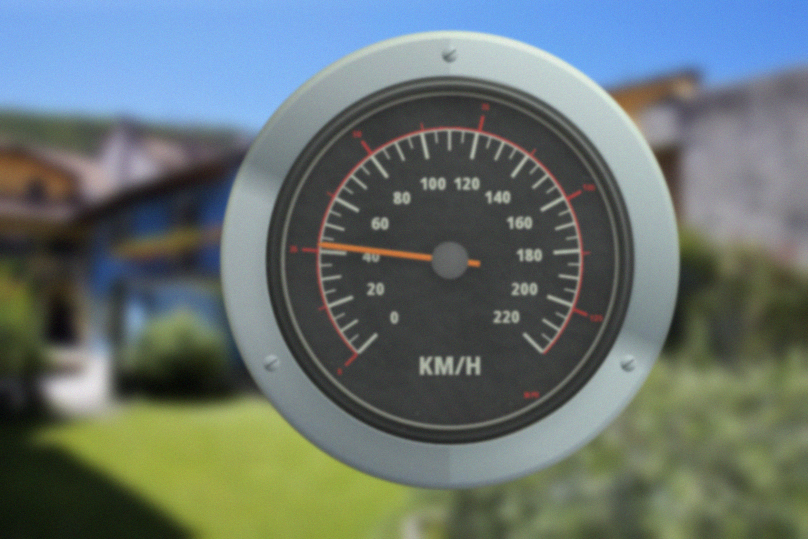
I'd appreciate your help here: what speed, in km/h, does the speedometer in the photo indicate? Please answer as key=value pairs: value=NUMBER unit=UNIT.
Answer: value=42.5 unit=km/h
